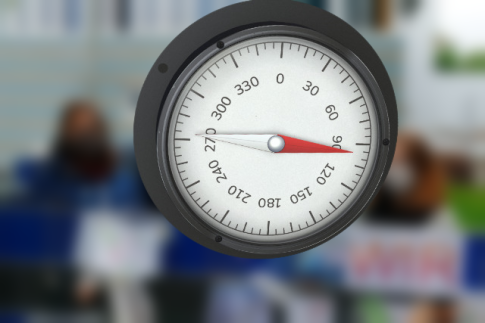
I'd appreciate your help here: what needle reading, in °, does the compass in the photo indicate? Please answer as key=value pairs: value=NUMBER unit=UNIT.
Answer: value=95 unit=°
